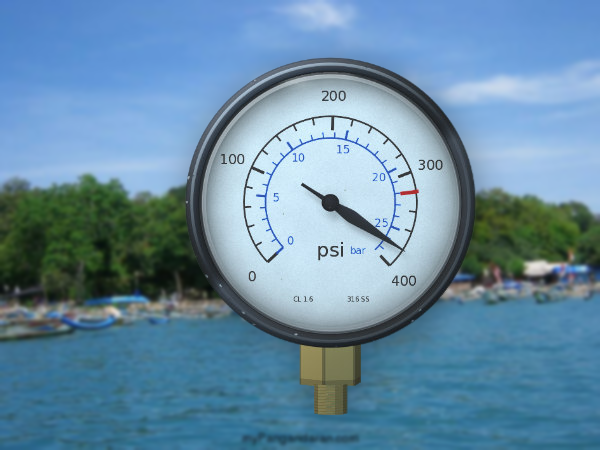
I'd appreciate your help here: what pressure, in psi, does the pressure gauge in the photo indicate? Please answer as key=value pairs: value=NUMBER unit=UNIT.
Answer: value=380 unit=psi
